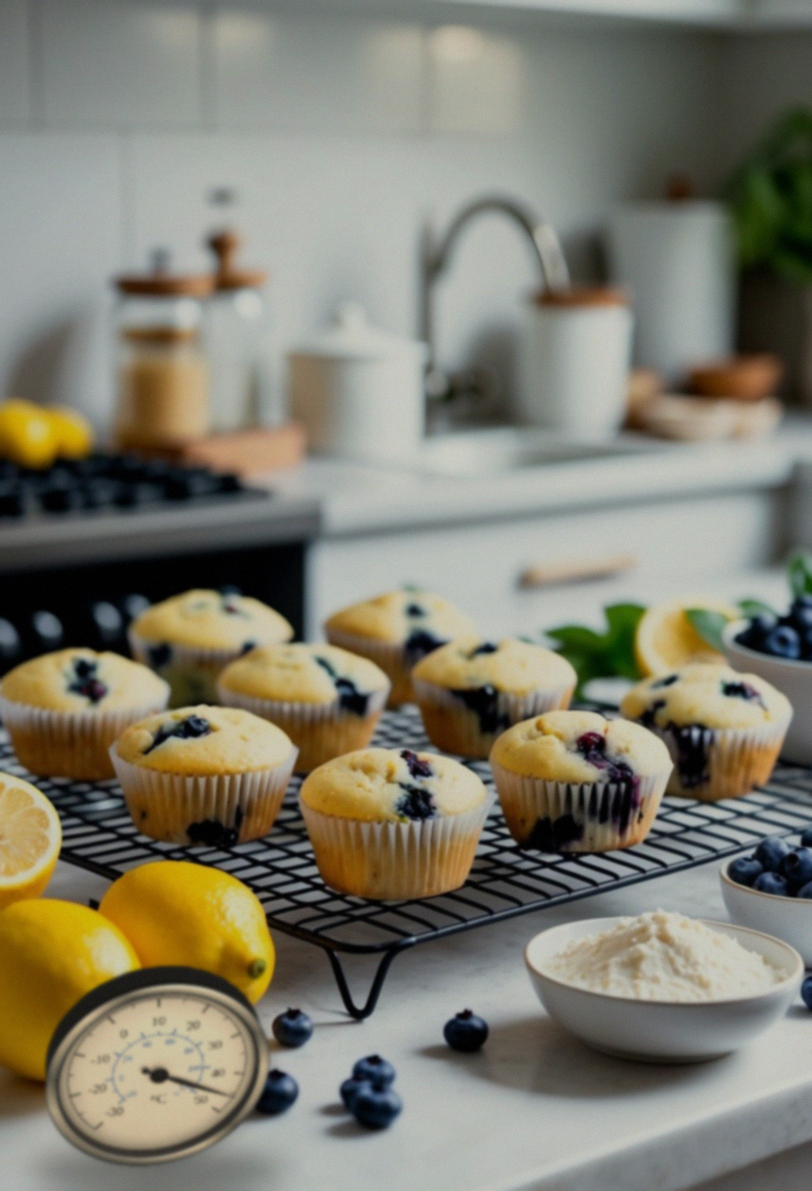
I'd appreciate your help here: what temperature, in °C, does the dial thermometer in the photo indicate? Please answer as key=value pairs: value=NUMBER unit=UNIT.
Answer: value=45 unit=°C
